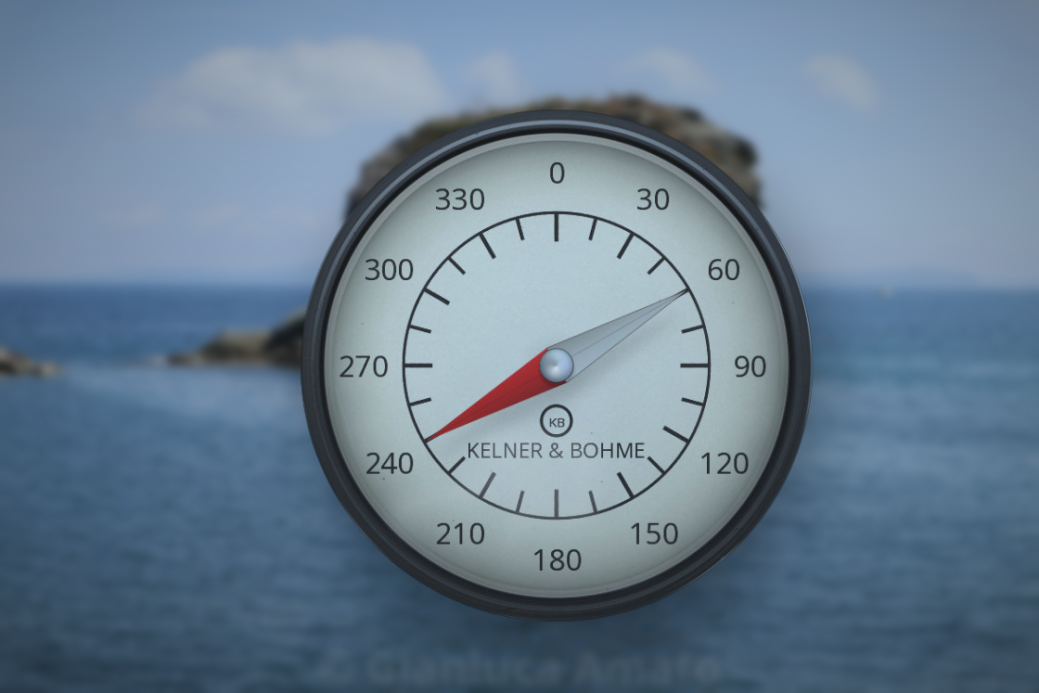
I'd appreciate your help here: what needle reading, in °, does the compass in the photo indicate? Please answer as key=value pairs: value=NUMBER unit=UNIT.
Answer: value=240 unit=°
